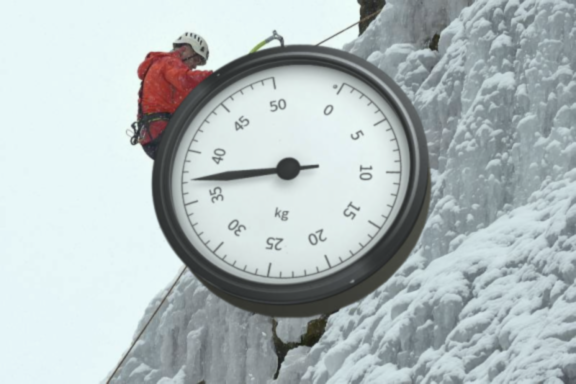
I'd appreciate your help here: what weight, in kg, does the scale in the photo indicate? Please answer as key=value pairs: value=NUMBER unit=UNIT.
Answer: value=37 unit=kg
